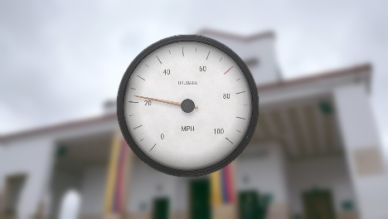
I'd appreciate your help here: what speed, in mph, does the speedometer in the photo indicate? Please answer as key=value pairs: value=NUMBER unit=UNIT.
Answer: value=22.5 unit=mph
